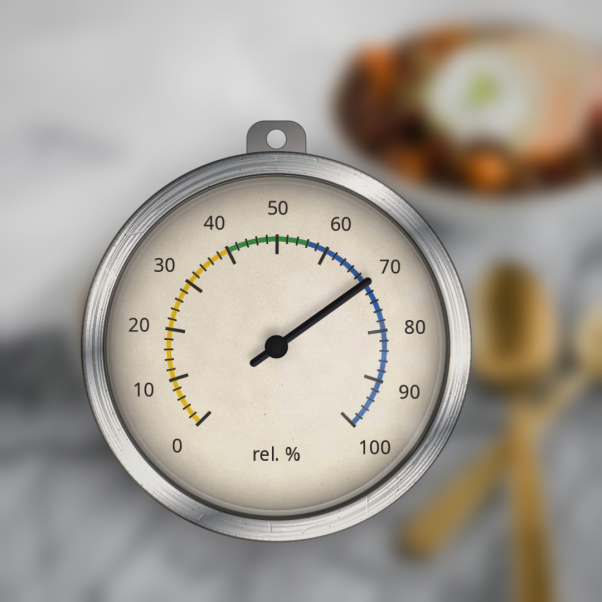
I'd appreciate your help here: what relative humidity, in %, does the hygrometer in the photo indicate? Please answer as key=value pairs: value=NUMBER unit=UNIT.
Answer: value=70 unit=%
